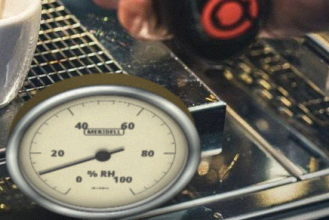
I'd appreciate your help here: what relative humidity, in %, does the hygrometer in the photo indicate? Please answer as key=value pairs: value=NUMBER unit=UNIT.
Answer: value=12 unit=%
